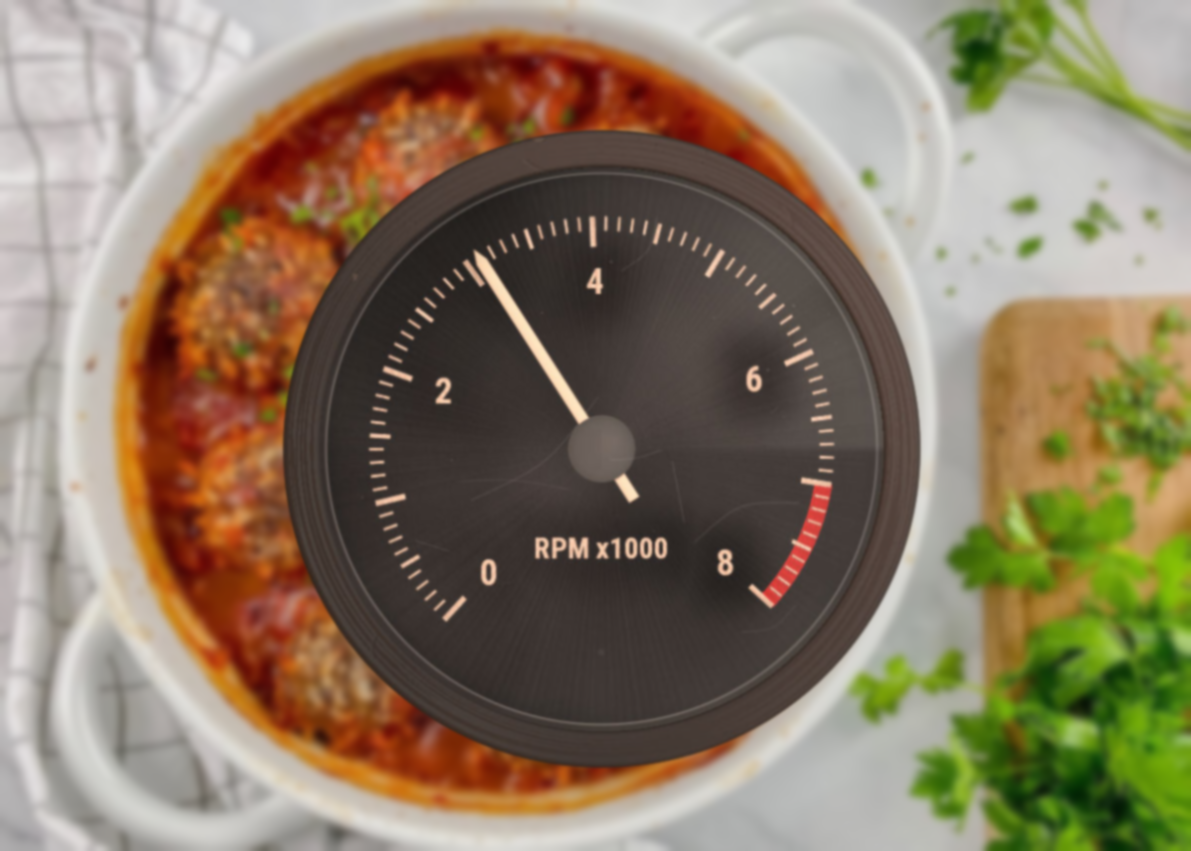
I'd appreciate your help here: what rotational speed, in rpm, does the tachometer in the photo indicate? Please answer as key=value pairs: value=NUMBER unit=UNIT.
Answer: value=3100 unit=rpm
